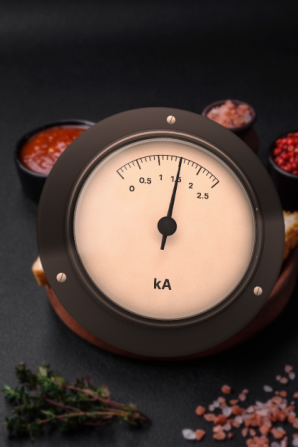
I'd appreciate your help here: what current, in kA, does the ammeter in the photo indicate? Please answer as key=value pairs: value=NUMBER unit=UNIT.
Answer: value=1.5 unit=kA
